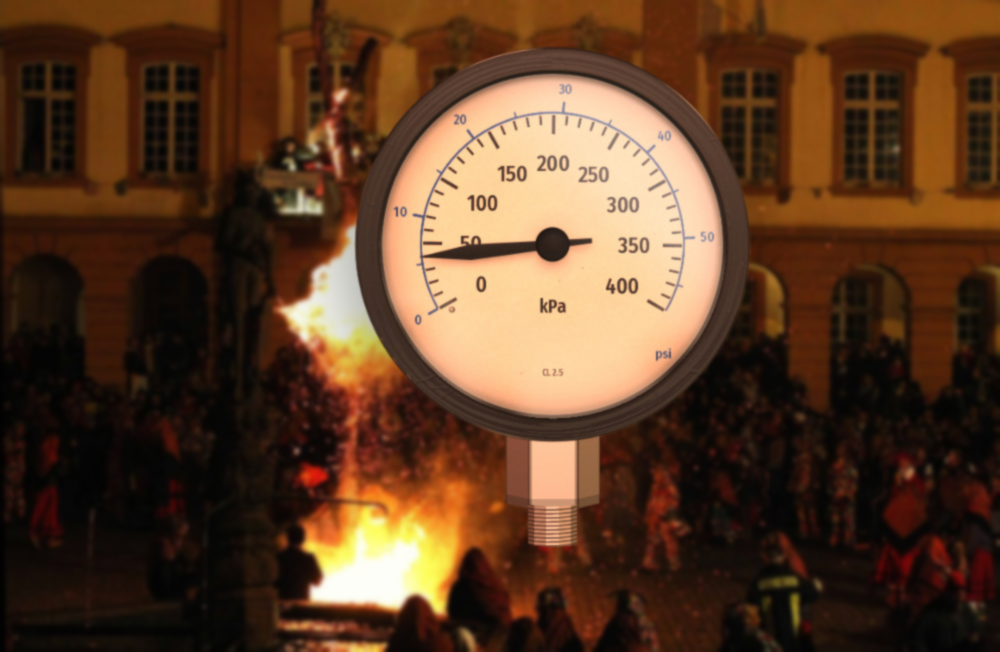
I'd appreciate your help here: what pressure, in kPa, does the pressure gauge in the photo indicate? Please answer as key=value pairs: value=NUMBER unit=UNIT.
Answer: value=40 unit=kPa
